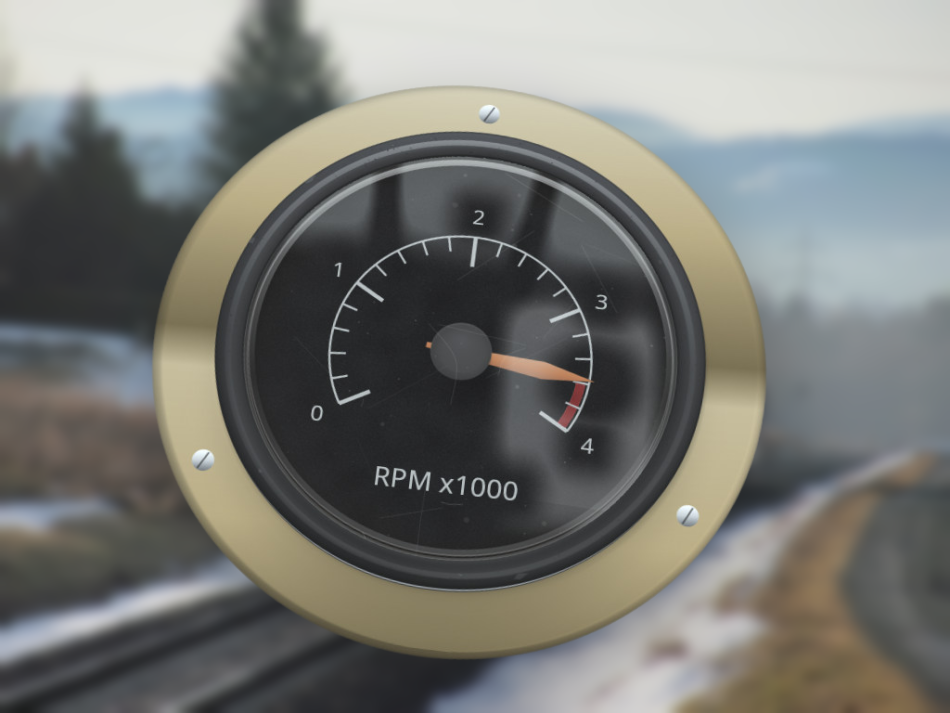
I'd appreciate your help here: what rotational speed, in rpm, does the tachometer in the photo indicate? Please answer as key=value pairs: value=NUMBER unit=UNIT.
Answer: value=3600 unit=rpm
